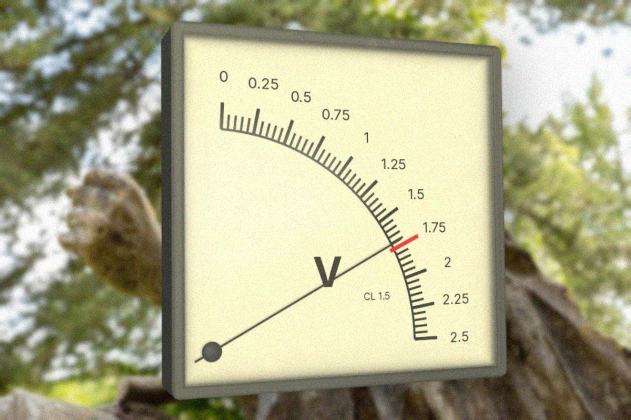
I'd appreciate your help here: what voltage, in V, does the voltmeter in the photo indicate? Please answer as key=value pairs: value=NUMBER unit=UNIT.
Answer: value=1.7 unit=V
